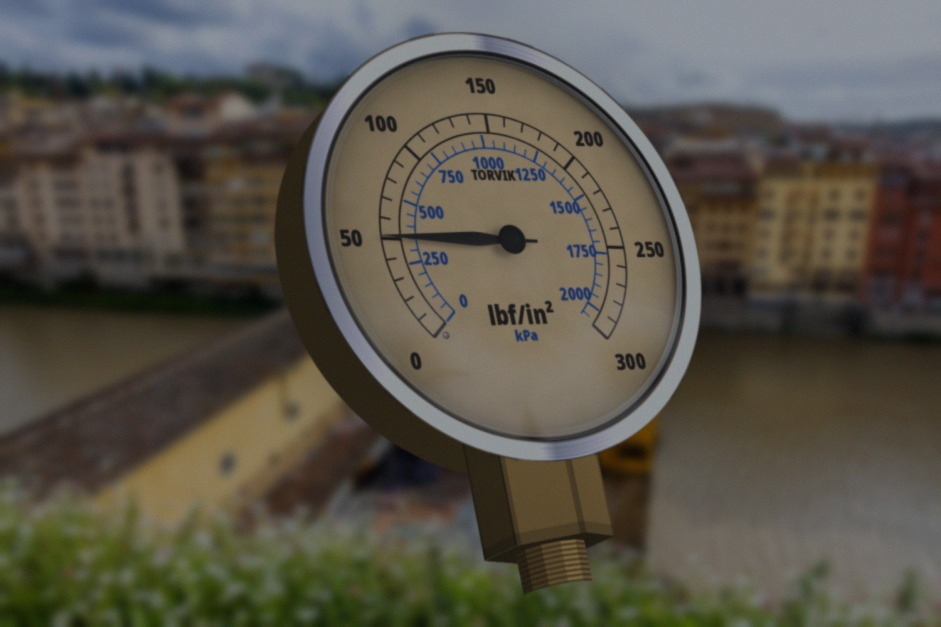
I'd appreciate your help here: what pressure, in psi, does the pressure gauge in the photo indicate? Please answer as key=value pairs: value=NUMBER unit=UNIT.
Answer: value=50 unit=psi
